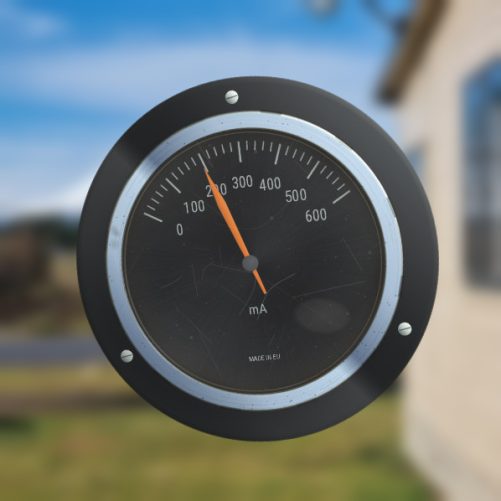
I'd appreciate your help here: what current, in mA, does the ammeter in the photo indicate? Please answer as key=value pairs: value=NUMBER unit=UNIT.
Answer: value=200 unit=mA
